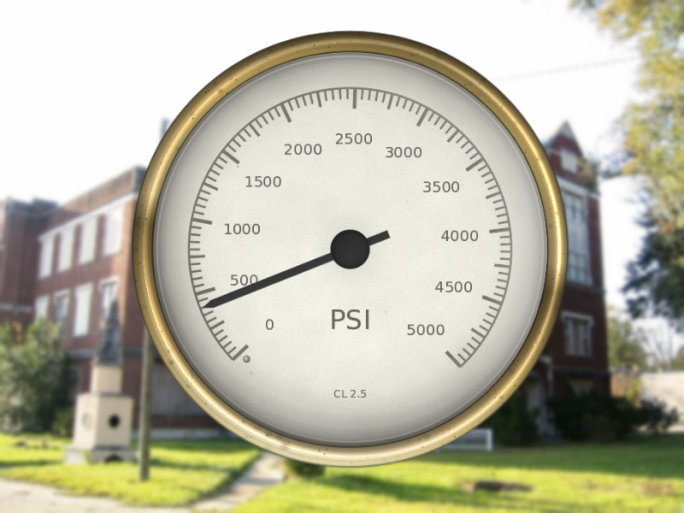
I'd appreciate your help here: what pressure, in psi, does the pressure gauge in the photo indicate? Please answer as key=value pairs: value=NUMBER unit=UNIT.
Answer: value=400 unit=psi
